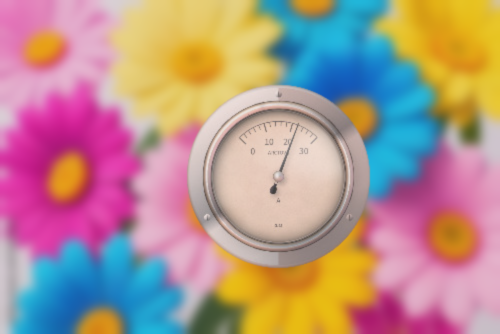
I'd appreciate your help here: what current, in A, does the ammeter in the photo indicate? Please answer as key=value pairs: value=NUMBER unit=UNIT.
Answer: value=22 unit=A
